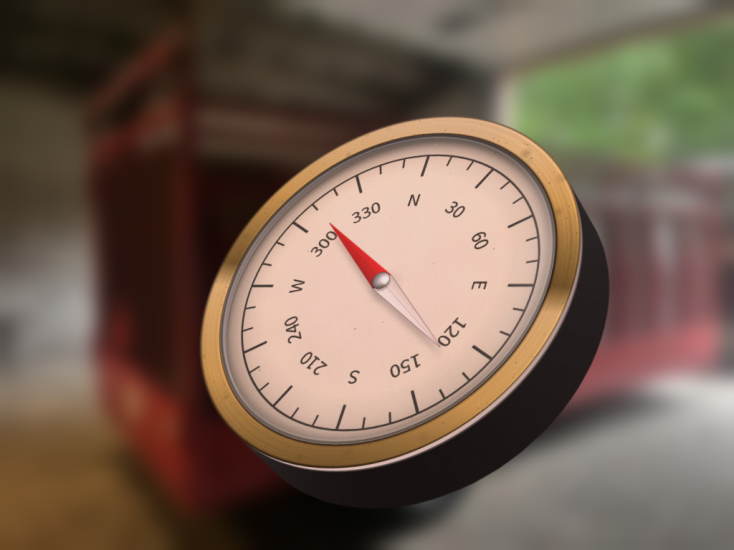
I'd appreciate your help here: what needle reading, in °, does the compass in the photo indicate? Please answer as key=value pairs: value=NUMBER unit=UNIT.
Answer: value=310 unit=°
